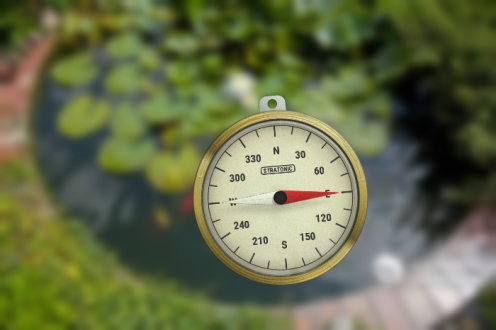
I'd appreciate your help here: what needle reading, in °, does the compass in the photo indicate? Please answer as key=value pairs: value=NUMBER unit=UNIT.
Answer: value=90 unit=°
